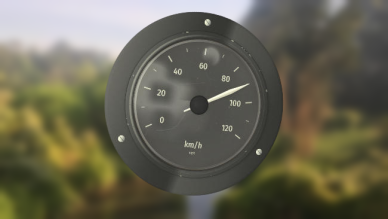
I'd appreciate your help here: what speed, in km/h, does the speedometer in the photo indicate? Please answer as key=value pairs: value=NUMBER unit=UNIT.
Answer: value=90 unit=km/h
